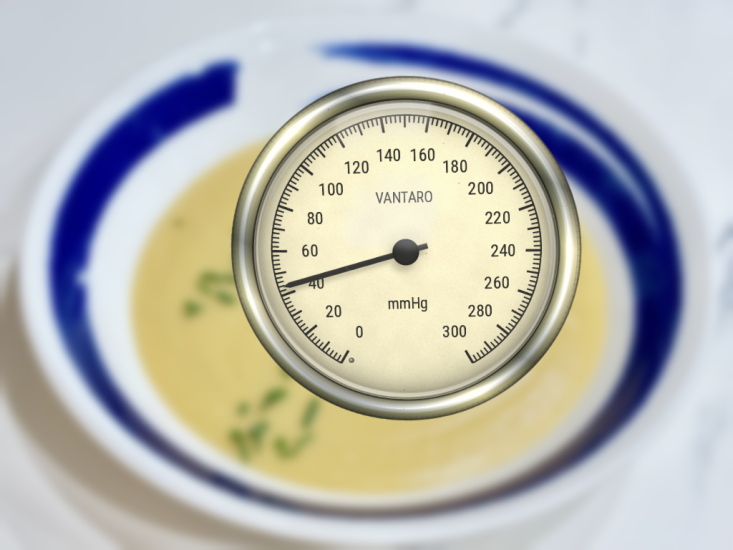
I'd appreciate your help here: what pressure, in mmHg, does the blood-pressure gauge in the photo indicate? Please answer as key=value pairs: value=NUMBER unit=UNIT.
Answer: value=44 unit=mmHg
